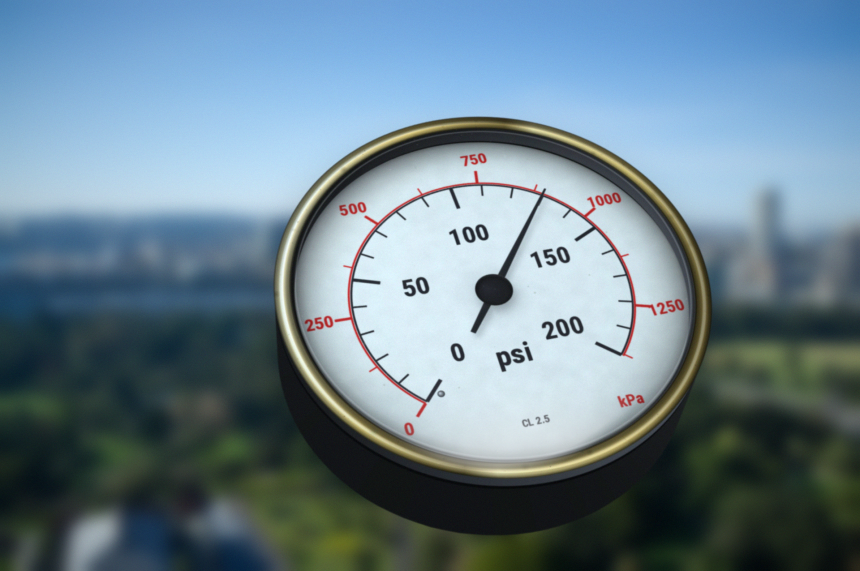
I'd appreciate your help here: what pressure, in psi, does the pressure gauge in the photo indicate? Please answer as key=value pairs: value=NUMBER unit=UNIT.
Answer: value=130 unit=psi
